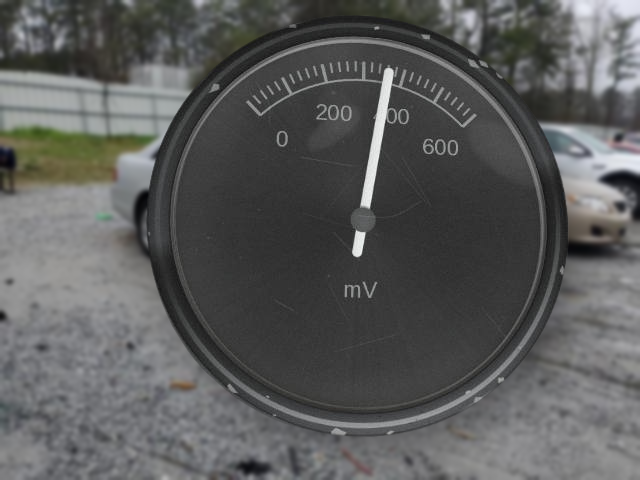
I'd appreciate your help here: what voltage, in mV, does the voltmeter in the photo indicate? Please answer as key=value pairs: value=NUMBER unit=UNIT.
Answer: value=360 unit=mV
